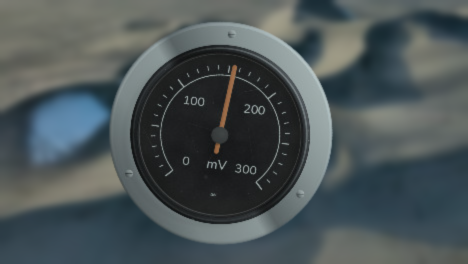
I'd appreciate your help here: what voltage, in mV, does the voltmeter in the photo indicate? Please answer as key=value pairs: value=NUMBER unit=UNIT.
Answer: value=155 unit=mV
